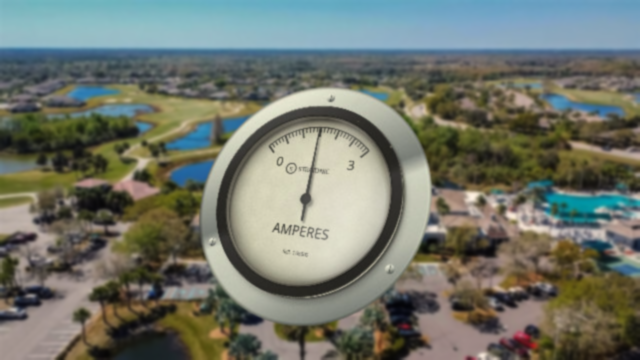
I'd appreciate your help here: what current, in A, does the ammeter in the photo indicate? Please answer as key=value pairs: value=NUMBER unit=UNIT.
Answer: value=1.5 unit=A
